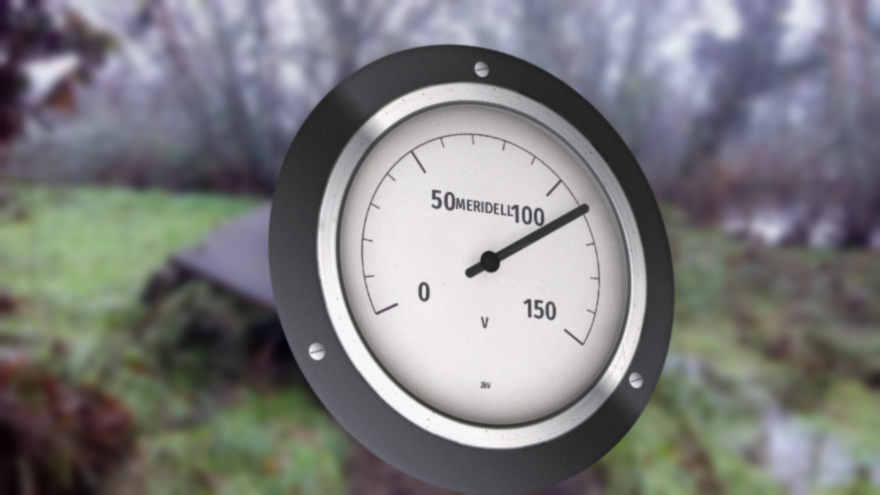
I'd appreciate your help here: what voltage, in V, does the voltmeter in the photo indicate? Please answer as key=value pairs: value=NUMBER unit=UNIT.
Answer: value=110 unit=V
